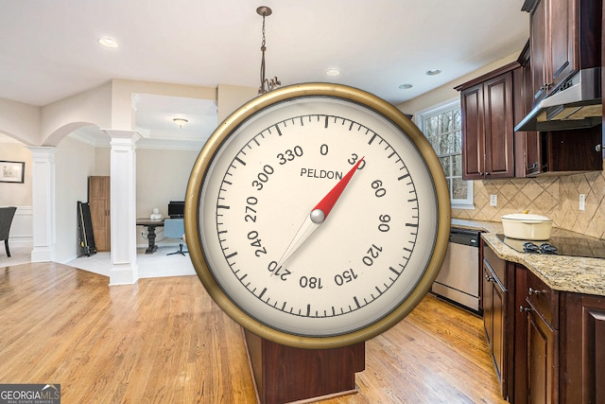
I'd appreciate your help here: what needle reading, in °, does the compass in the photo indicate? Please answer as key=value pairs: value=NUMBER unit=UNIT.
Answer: value=32.5 unit=°
